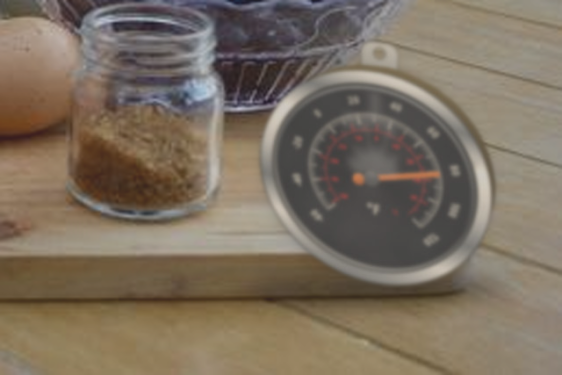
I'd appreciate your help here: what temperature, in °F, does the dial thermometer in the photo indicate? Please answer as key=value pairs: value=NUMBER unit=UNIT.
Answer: value=80 unit=°F
